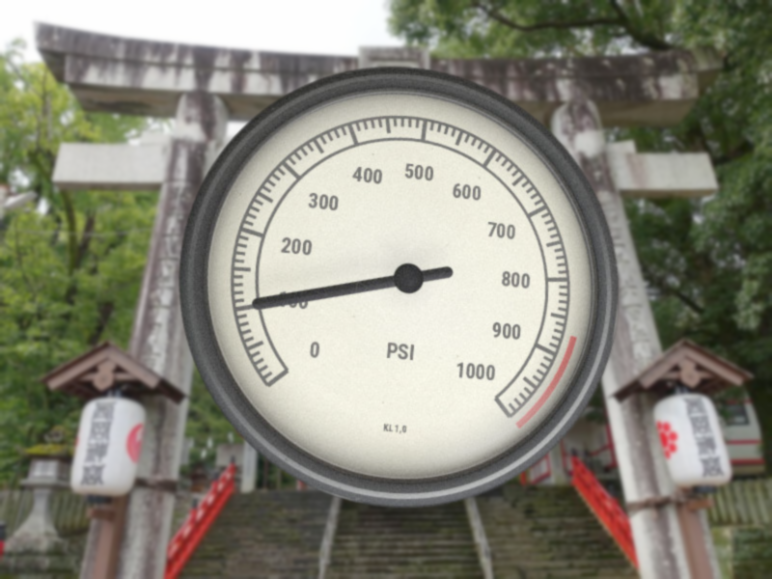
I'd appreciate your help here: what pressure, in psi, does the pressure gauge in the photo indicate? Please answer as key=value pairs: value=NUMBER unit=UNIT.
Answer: value=100 unit=psi
